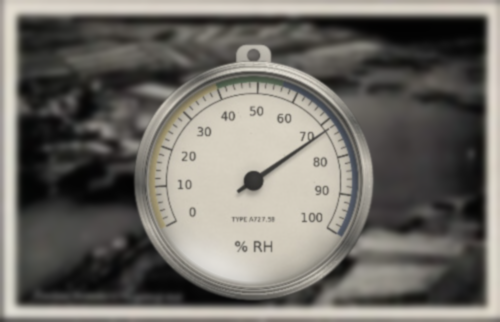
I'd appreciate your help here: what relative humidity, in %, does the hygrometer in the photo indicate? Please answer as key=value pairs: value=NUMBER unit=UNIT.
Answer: value=72 unit=%
